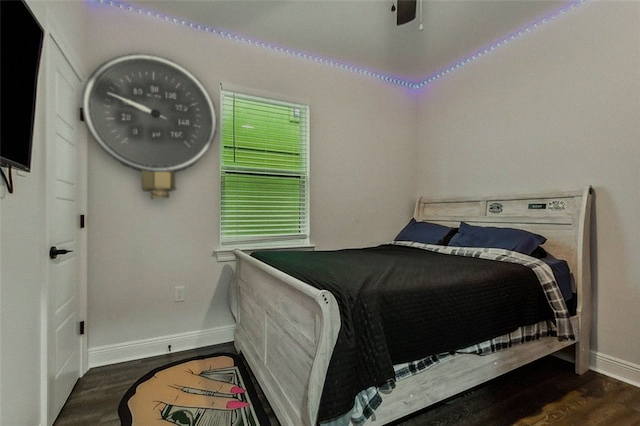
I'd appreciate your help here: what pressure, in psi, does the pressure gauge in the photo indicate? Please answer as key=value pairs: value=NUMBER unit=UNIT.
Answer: value=40 unit=psi
